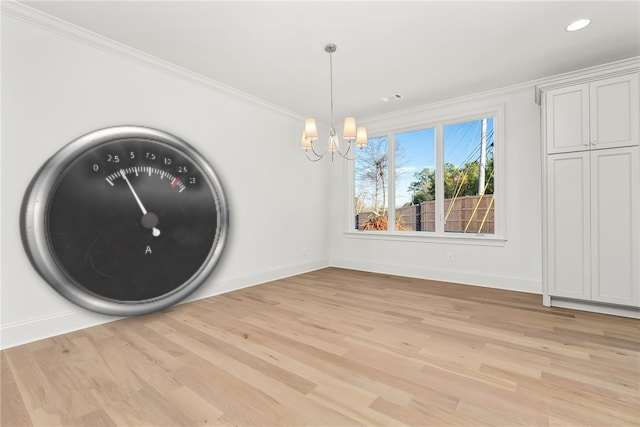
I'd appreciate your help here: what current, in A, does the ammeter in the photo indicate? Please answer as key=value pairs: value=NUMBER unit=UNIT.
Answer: value=2.5 unit=A
